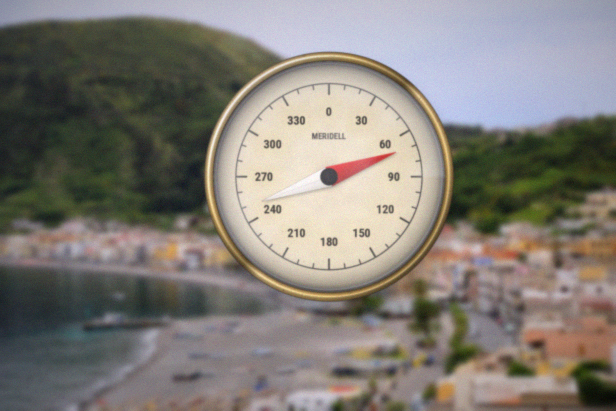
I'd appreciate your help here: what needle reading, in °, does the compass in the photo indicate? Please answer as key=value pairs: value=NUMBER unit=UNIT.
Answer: value=70 unit=°
